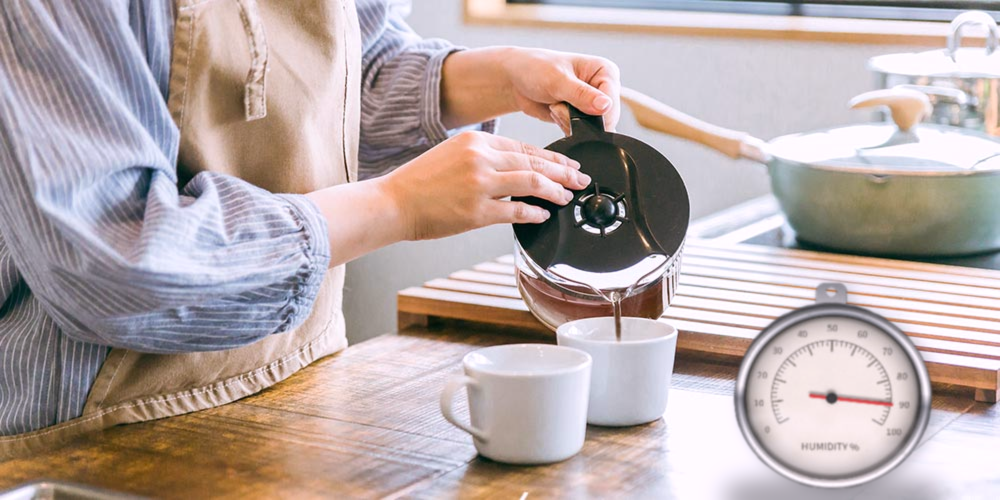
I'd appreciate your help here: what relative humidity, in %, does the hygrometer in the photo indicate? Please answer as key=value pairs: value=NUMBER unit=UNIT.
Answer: value=90 unit=%
